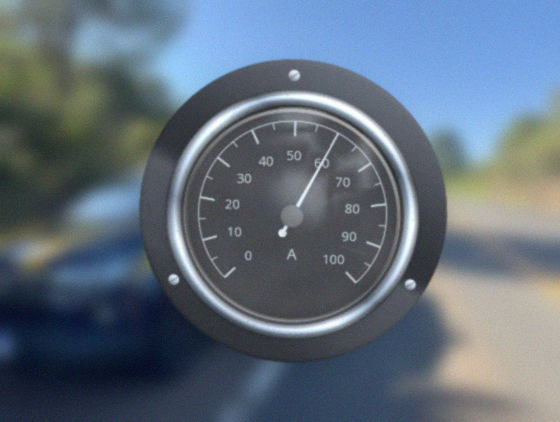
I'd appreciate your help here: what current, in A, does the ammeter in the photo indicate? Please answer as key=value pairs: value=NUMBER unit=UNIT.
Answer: value=60 unit=A
